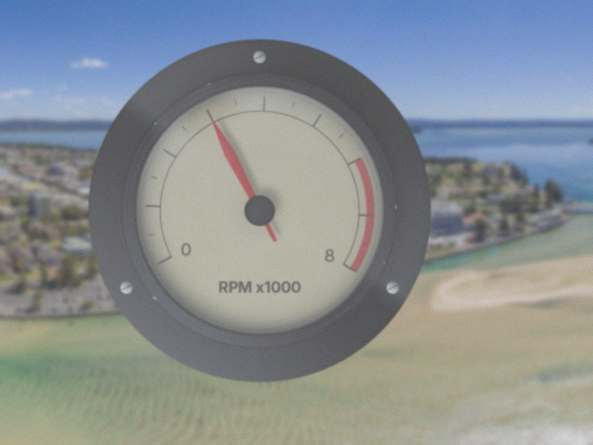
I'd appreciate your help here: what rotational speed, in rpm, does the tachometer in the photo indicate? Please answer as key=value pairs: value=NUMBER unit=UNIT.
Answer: value=3000 unit=rpm
